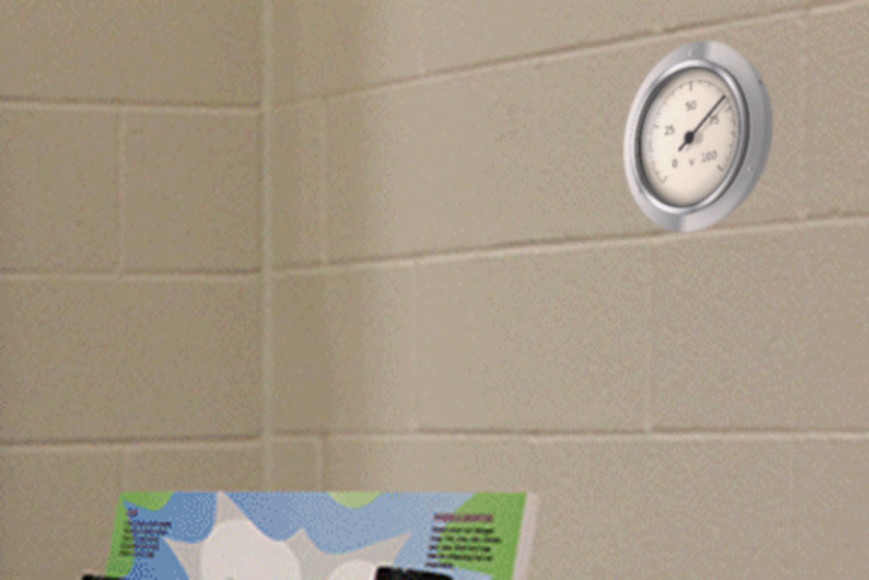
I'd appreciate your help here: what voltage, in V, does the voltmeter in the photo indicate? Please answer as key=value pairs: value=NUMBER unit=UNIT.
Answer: value=70 unit=V
